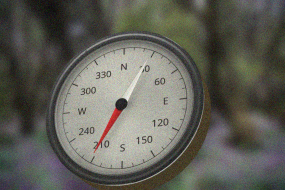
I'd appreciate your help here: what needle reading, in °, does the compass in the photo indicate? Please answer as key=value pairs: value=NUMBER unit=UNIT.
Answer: value=210 unit=°
